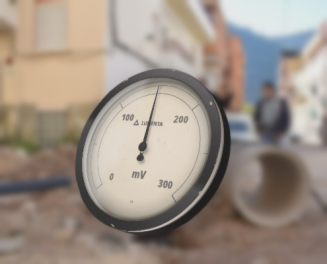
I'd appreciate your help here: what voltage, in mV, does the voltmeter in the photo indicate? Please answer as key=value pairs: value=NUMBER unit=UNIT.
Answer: value=150 unit=mV
